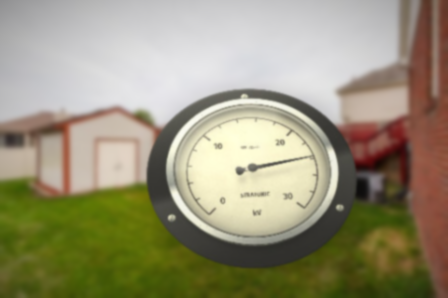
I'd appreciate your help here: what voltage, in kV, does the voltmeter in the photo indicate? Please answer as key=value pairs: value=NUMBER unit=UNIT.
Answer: value=24 unit=kV
